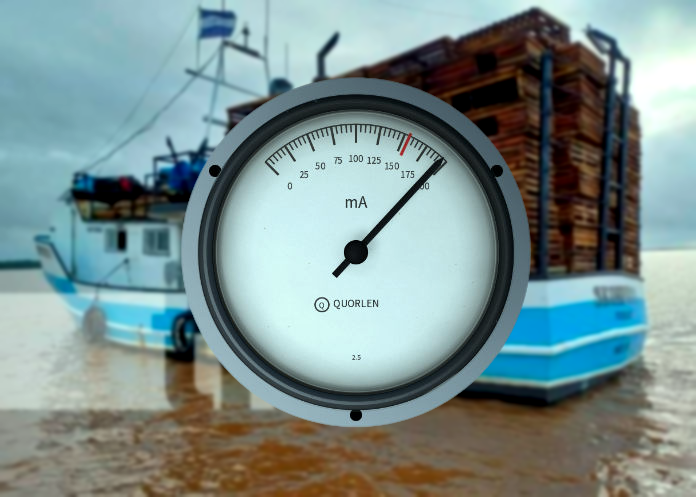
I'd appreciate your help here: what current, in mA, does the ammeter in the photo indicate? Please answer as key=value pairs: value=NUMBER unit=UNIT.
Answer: value=195 unit=mA
